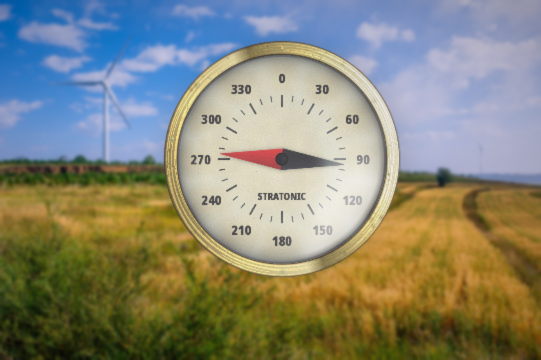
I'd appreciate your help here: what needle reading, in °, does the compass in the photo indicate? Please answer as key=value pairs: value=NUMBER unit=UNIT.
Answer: value=275 unit=°
